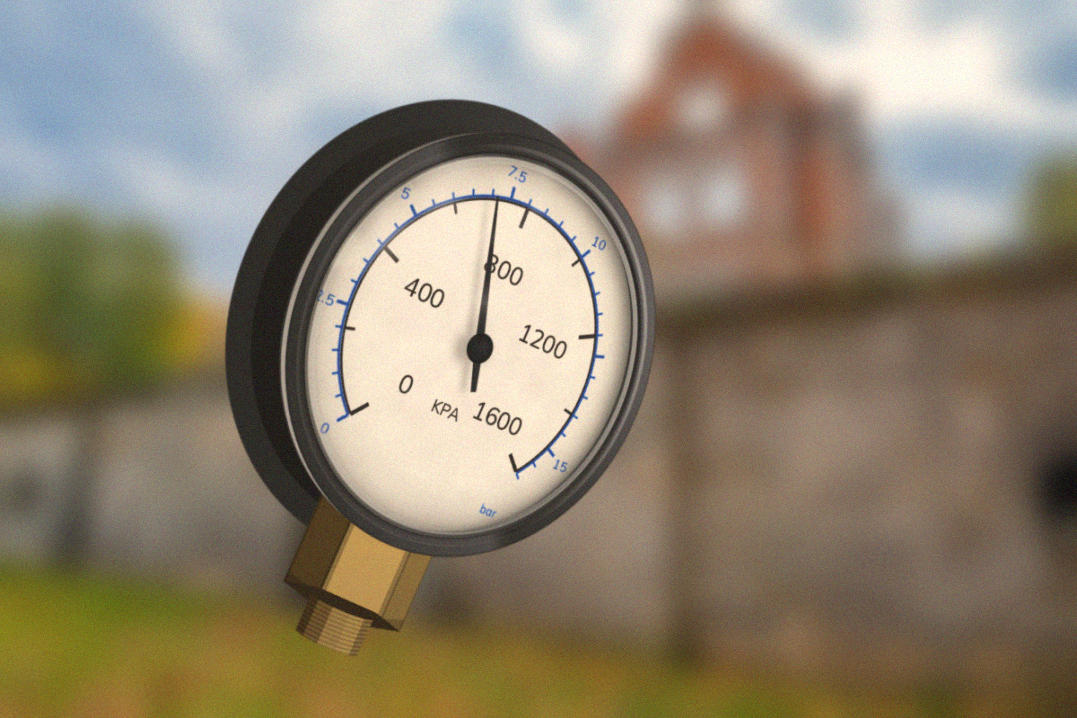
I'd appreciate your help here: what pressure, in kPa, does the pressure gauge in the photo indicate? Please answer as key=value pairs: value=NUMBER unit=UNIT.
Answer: value=700 unit=kPa
